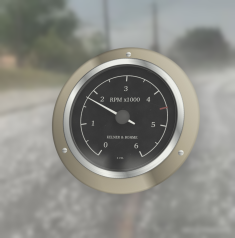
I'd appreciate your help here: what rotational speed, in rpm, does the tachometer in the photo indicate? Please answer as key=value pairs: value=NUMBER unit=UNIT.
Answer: value=1750 unit=rpm
